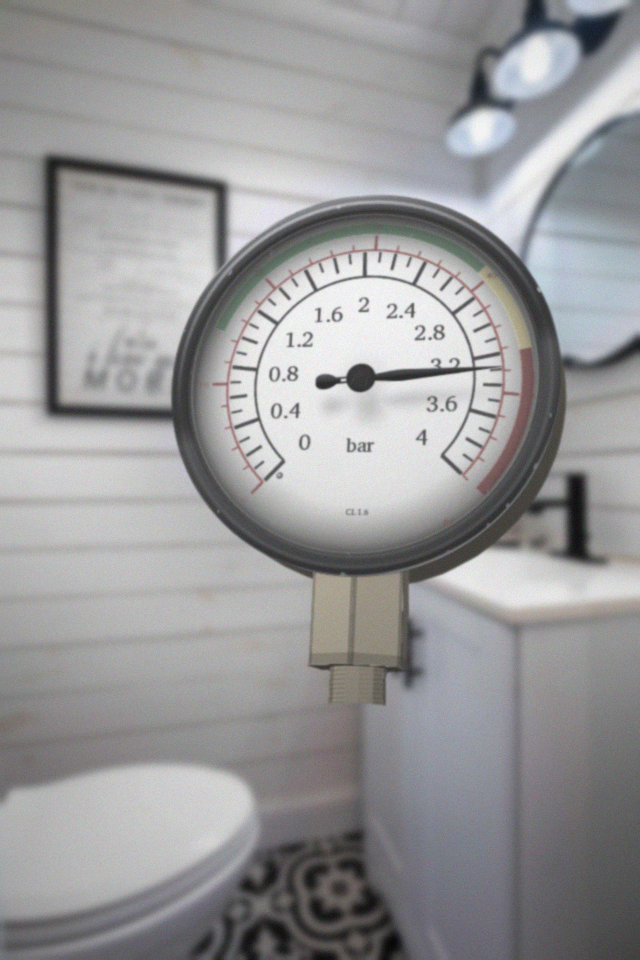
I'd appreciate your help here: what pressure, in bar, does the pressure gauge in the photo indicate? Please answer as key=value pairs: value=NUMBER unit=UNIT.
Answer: value=3.3 unit=bar
